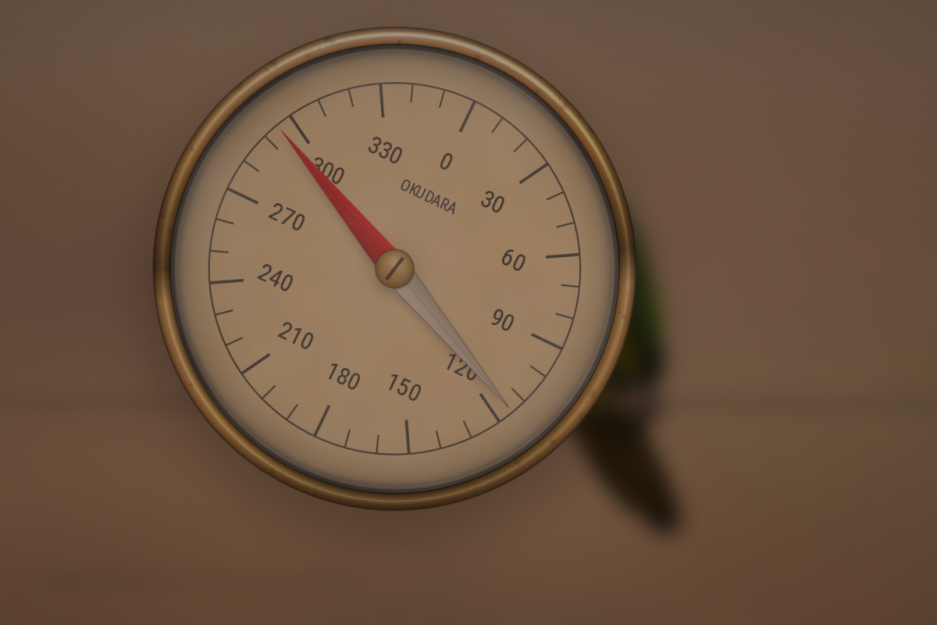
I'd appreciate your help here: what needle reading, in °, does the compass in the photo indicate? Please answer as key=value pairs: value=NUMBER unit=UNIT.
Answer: value=295 unit=°
